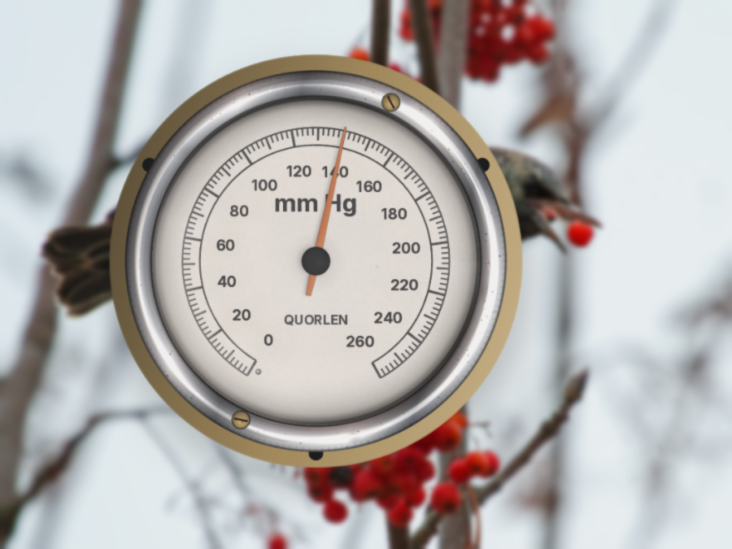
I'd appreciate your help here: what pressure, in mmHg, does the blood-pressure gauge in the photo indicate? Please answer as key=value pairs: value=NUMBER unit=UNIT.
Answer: value=140 unit=mmHg
